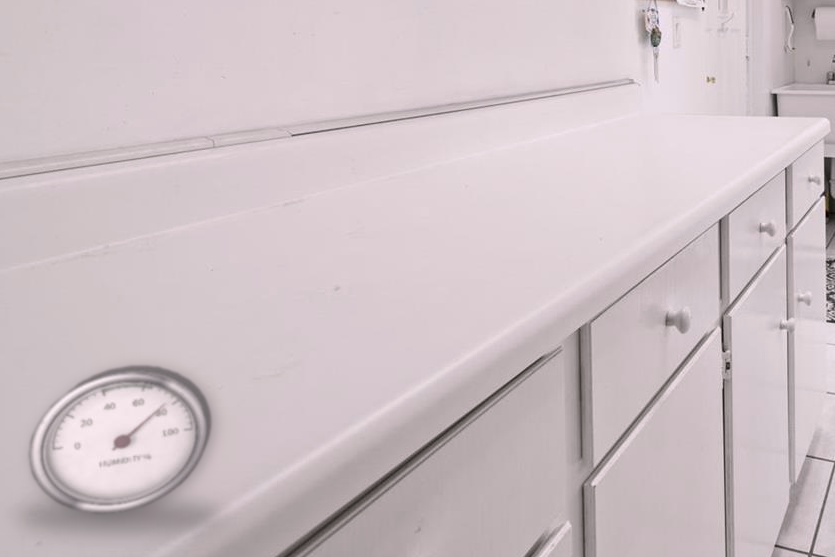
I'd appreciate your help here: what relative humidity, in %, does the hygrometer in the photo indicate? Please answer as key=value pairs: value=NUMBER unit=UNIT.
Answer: value=76 unit=%
